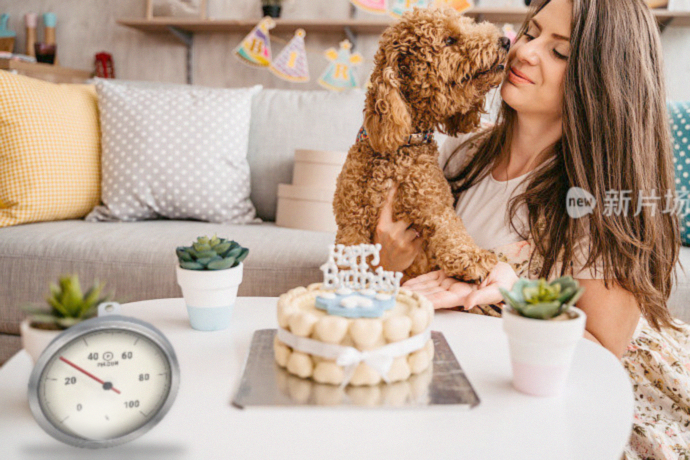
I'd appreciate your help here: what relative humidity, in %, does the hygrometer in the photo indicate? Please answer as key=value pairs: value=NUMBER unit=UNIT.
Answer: value=30 unit=%
